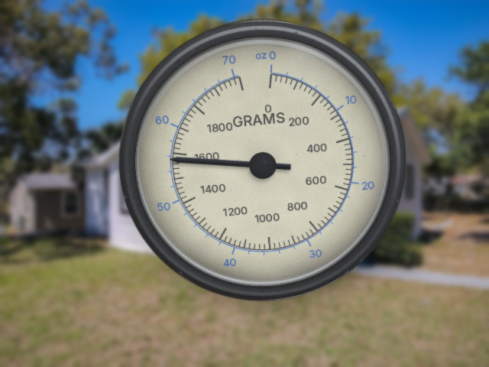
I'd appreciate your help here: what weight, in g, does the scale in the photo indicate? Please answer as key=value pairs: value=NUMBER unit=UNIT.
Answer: value=1580 unit=g
